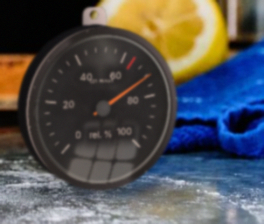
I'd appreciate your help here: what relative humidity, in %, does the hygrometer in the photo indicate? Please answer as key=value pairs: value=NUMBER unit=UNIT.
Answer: value=72 unit=%
